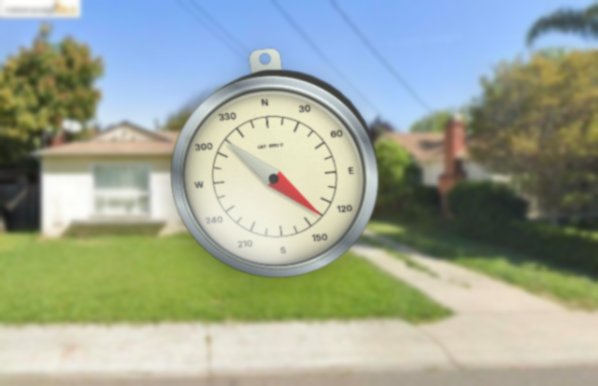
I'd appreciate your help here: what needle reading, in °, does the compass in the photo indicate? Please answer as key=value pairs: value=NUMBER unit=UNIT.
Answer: value=135 unit=°
